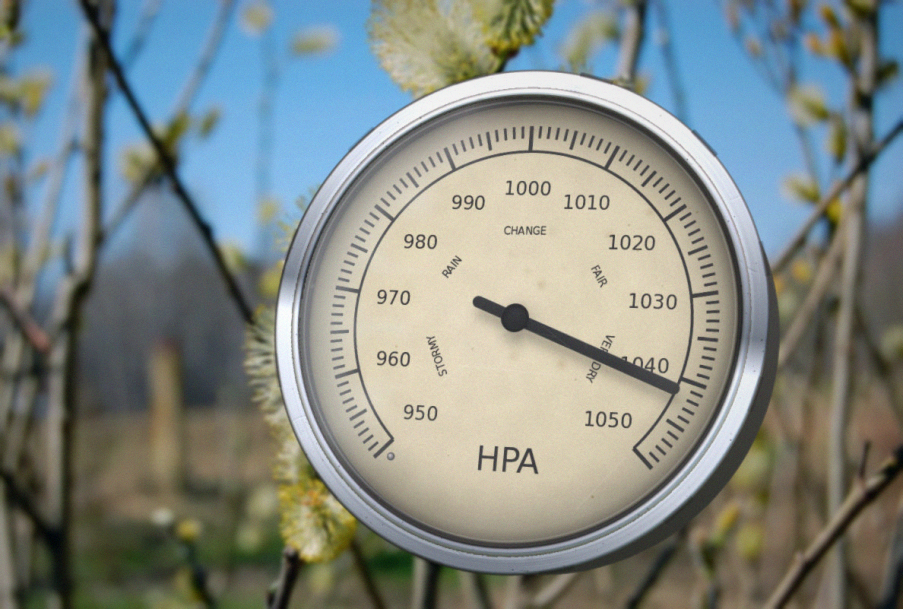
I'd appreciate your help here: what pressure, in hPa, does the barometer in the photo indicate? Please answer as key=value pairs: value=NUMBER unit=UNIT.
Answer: value=1041.5 unit=hPa
